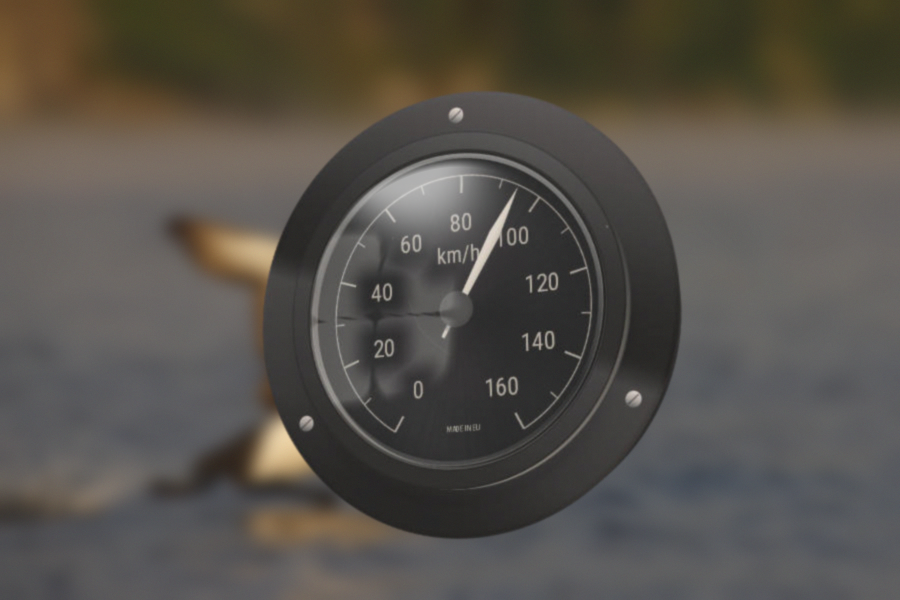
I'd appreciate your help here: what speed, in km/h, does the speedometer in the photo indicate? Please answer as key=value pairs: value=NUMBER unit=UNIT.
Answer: value=95 unit=km/h
